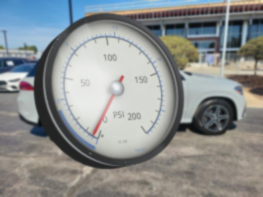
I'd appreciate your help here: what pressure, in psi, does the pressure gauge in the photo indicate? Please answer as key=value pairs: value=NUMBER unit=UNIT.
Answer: value=5 unit=psi
